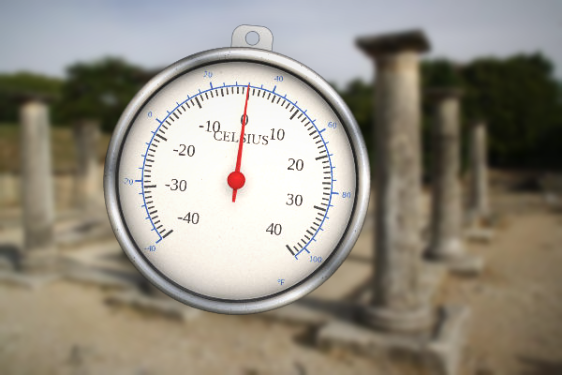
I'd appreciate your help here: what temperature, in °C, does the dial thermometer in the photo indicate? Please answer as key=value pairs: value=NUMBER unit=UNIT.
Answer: value=0 unit=°C
